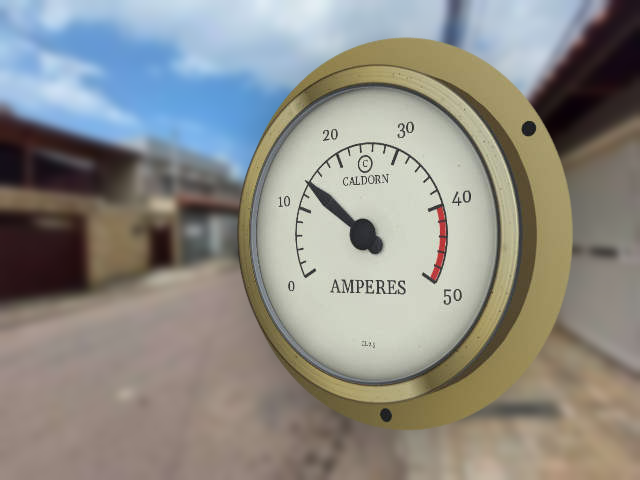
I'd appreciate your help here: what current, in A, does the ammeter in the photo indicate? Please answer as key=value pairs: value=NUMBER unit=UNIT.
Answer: value=14 unit=A
